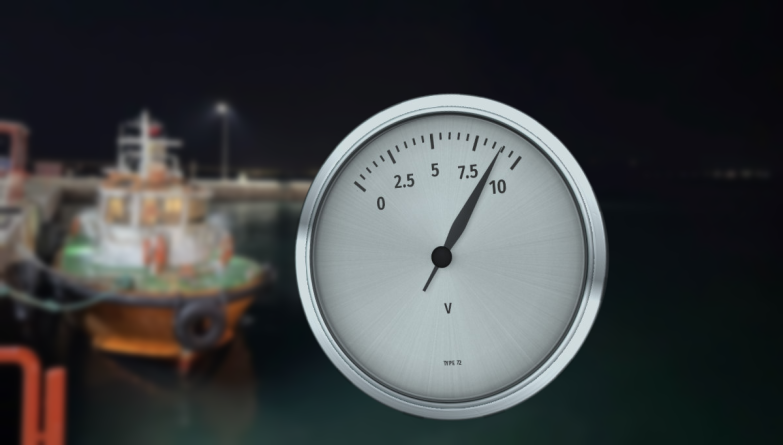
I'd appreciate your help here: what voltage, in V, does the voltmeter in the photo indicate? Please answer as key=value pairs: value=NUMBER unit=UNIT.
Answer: value=9 unit=V
